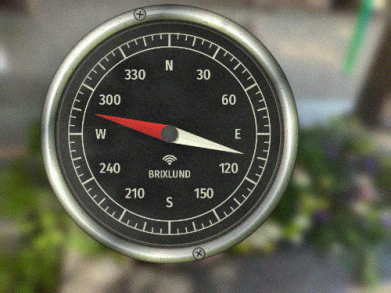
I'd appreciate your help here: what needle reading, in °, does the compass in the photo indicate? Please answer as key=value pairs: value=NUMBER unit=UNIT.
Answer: value=285 unit=°
